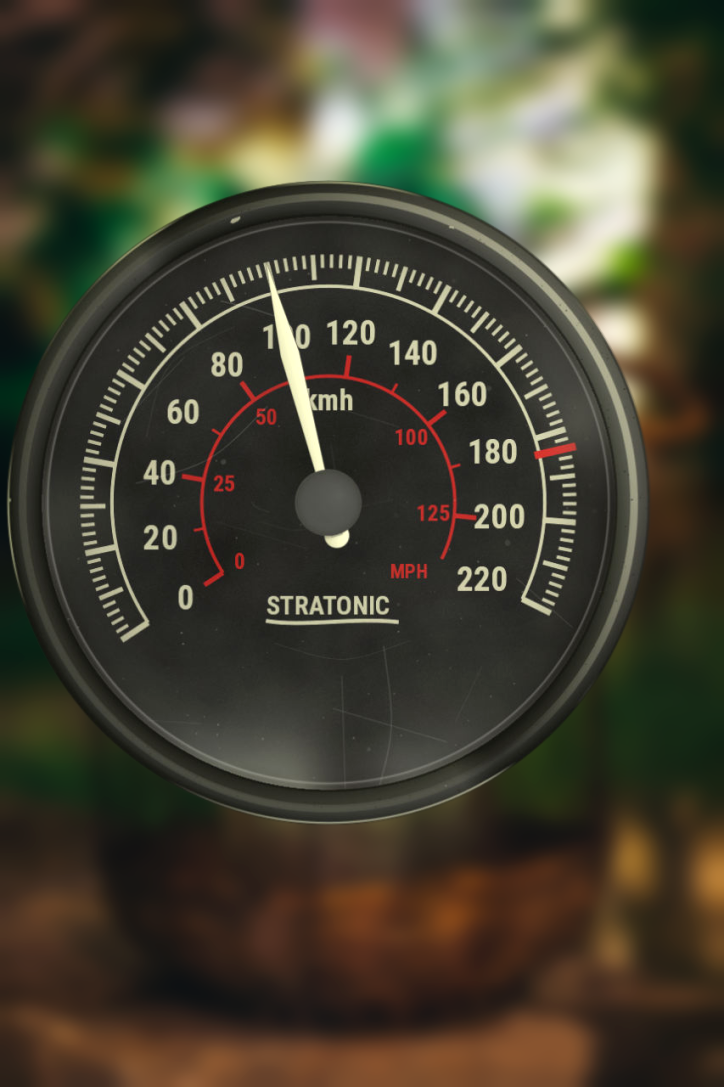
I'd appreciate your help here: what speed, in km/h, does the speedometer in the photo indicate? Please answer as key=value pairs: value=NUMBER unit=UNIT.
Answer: value=100 unit=km/h
